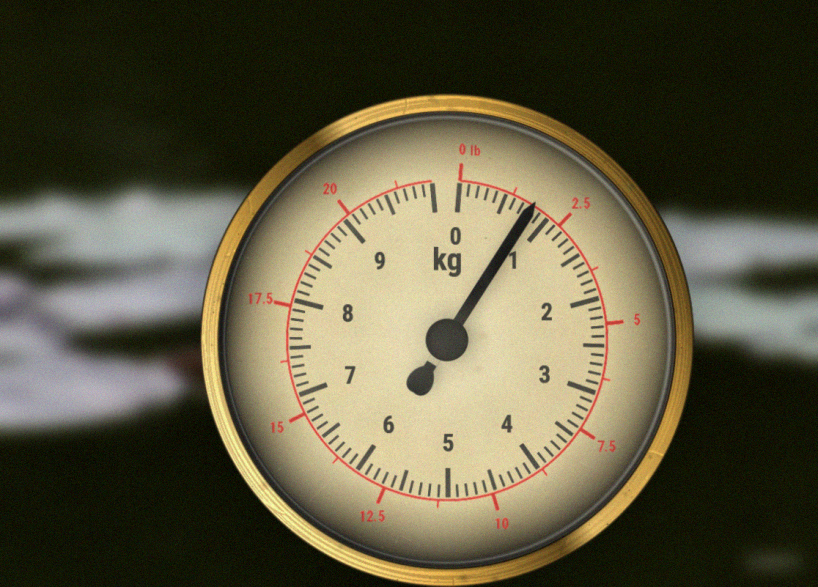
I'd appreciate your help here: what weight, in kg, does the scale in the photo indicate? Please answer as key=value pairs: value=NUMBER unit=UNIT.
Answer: value=0.8 unit=kg
